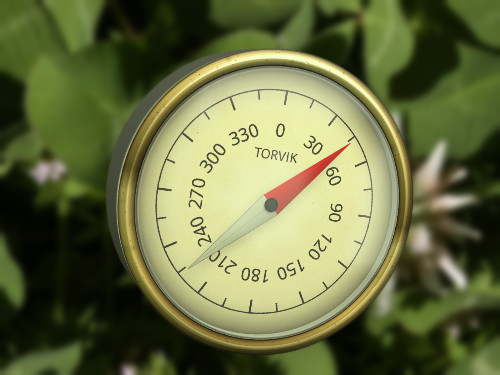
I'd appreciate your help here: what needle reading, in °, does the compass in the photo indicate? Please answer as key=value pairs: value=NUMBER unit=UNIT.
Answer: value=45 unit=°
